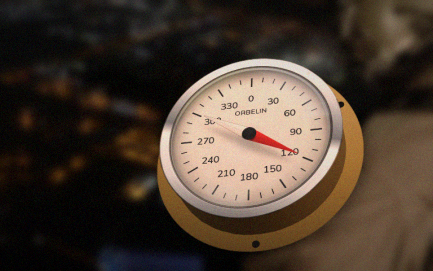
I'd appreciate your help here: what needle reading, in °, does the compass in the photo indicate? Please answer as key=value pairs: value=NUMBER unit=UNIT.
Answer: value=120 unit=°
